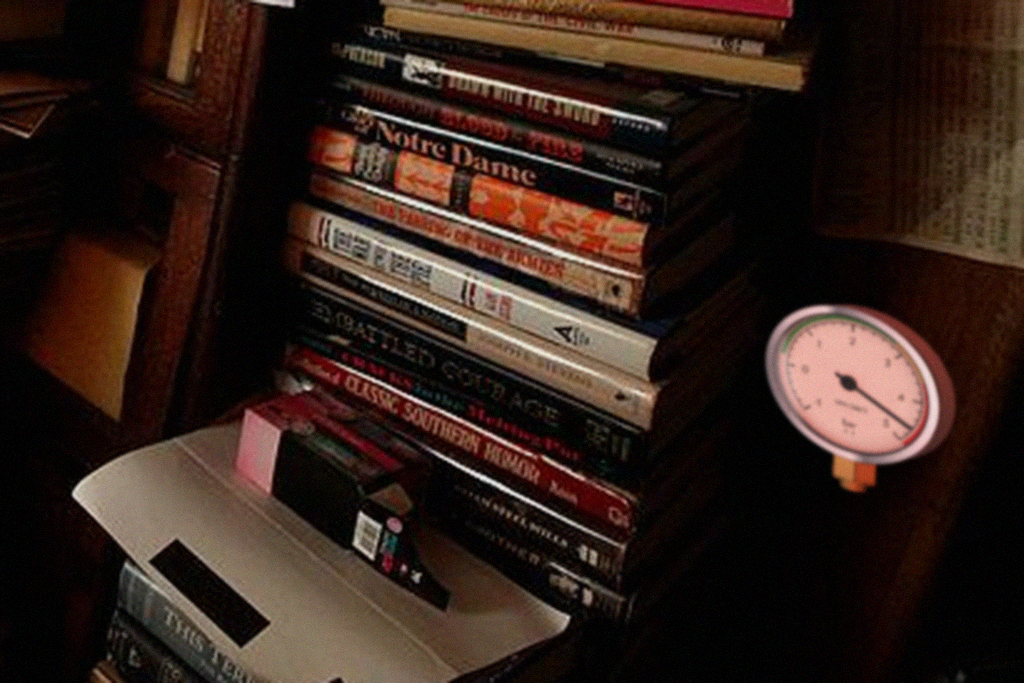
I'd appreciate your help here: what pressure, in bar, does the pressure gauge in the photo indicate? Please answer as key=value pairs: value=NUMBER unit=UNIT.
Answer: value=4.6 unit=bar
